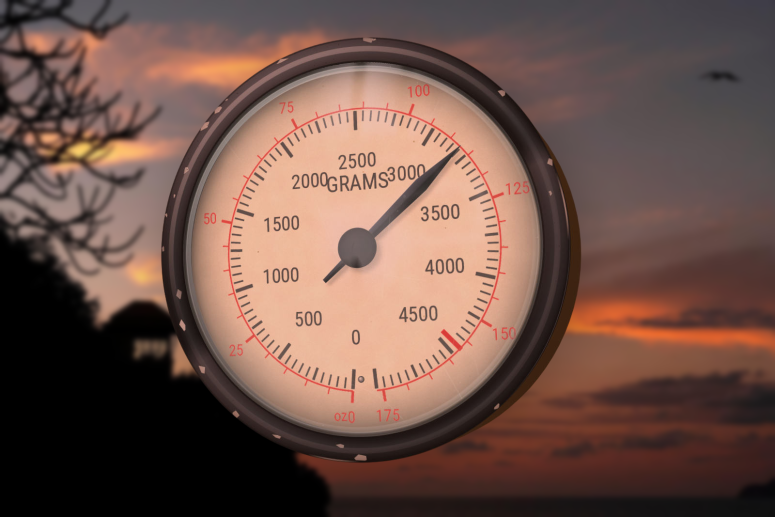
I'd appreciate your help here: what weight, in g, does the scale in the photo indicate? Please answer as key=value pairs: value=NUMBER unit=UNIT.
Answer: value=3200 unit=g
